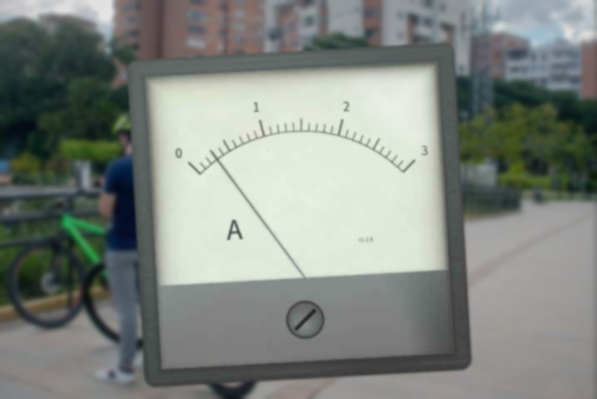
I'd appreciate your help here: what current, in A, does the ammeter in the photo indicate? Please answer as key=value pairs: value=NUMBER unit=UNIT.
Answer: value=0.3 unit=A
